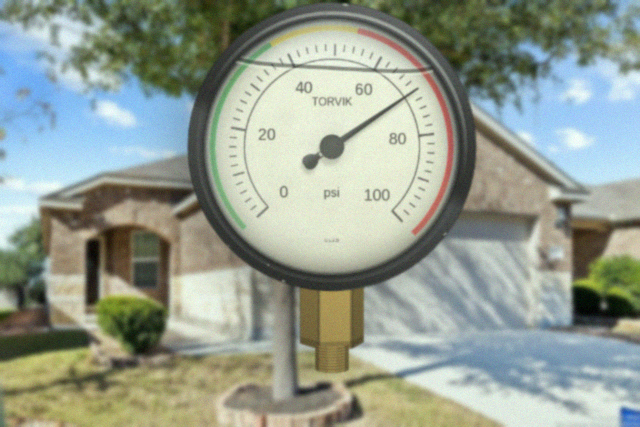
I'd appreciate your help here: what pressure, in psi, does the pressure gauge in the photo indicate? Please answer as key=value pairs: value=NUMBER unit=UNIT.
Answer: value=70 unit=psi
